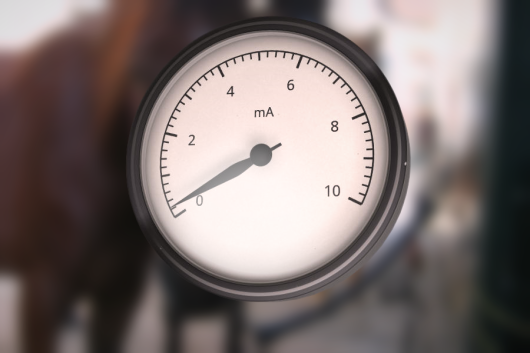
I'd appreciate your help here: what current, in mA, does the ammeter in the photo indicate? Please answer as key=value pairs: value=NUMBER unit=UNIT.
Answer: value=0.2 unit=mA
